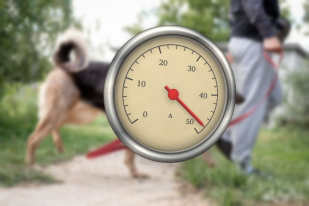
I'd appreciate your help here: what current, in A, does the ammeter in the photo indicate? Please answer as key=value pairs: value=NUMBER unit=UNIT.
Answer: value=48 unit=A
